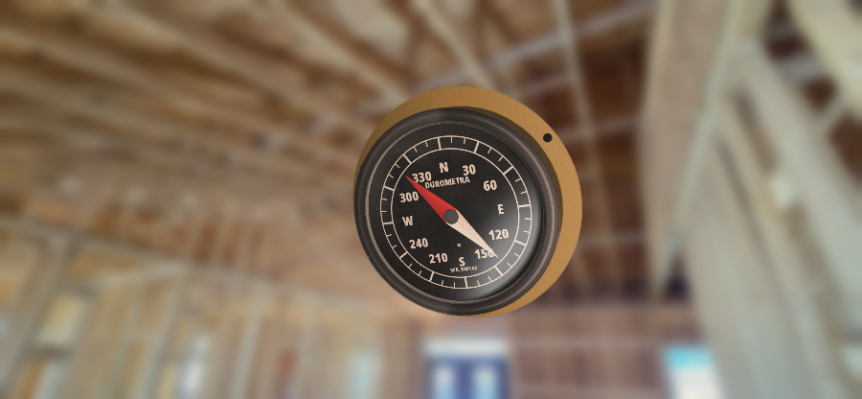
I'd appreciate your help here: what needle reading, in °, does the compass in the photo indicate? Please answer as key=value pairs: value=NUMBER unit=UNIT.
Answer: value=320 unit=°
